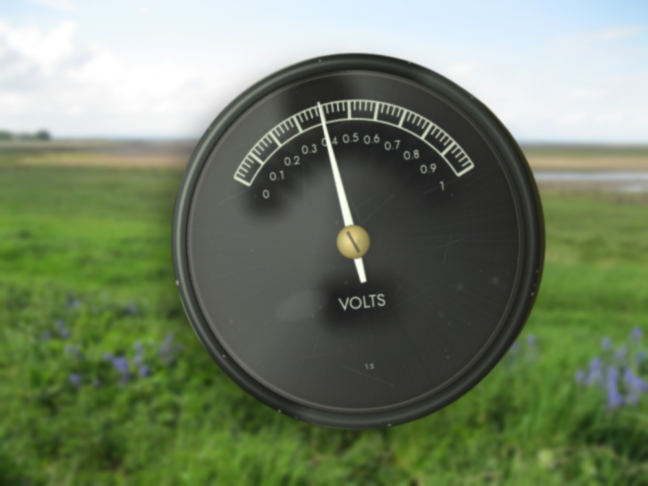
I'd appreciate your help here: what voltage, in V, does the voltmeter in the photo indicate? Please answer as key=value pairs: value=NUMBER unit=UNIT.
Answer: value=0.4 unit=V
